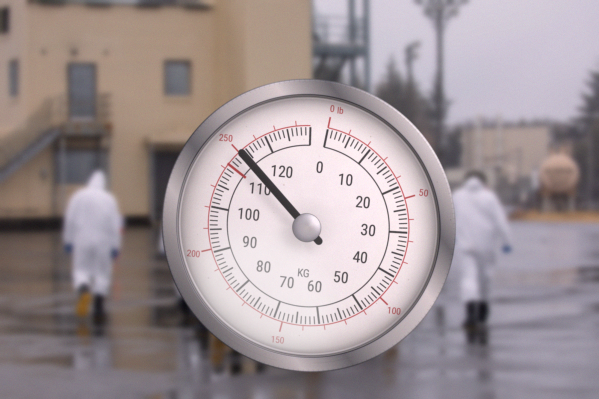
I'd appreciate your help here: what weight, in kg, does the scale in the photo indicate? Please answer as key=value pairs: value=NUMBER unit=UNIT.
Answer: value=114 unit=kg
